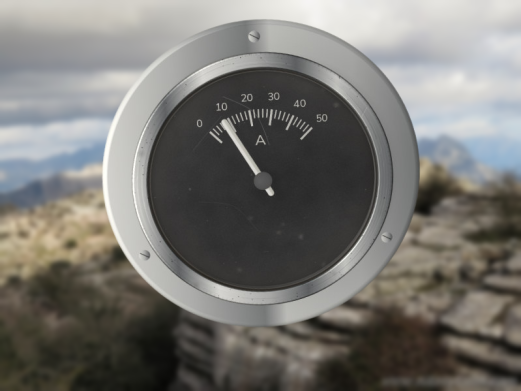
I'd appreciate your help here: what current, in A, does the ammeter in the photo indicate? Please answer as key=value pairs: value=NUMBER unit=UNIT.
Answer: value=8 unit=A
